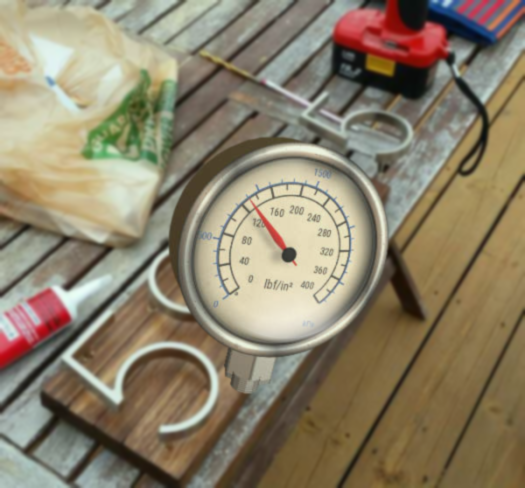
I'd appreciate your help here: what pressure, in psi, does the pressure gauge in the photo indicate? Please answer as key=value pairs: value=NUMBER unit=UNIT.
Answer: value=130 unit=psi
